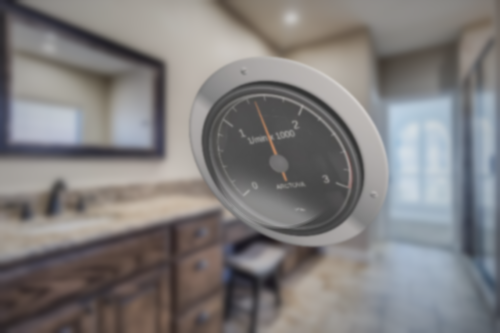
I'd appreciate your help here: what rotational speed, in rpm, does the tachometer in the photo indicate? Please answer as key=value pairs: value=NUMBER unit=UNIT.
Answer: value=1500 unit=rpm
